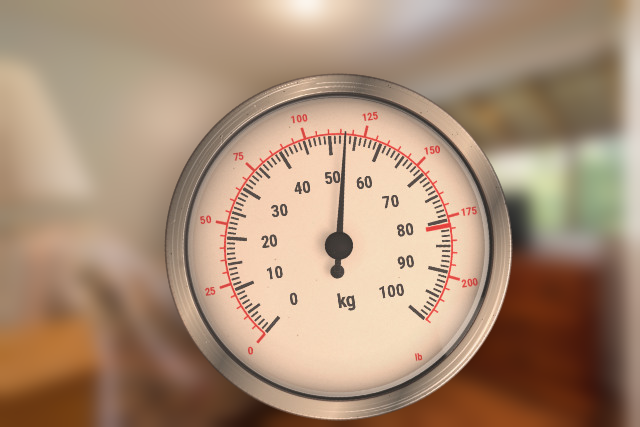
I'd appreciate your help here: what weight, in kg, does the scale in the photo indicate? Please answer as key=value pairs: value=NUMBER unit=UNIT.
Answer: value=53 unit=kg
